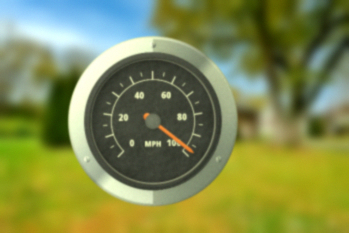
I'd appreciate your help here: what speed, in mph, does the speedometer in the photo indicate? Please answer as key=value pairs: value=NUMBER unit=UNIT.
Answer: value=97.5 unit=mph
